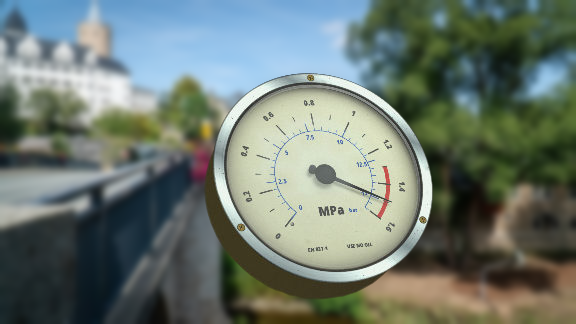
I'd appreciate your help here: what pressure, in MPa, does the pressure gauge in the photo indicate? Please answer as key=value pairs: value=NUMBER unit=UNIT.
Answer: value=1.5 unit=MPa
